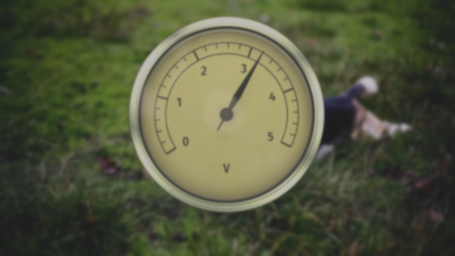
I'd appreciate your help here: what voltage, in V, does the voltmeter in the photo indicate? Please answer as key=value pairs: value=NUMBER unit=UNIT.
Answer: value=3.2 unit=V
